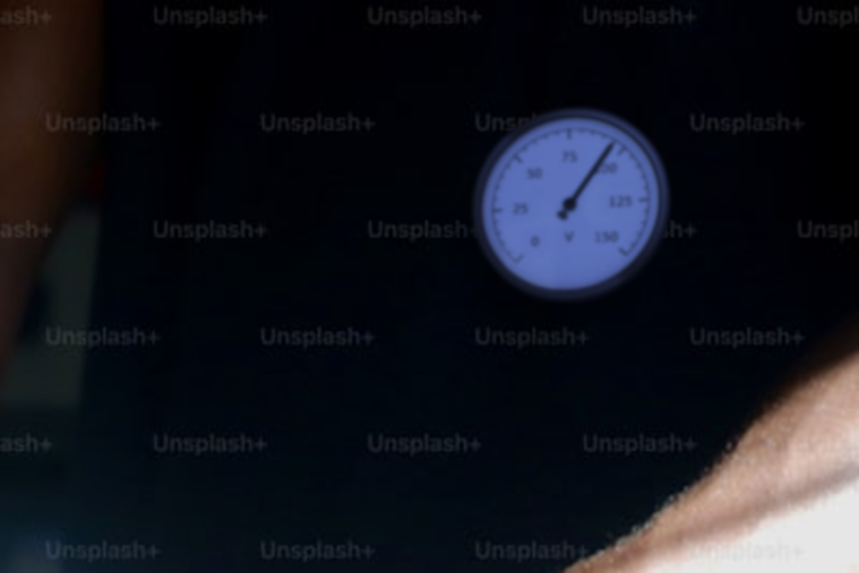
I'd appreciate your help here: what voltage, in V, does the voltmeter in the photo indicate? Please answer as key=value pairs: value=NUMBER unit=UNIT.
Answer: value=95 unit=V
